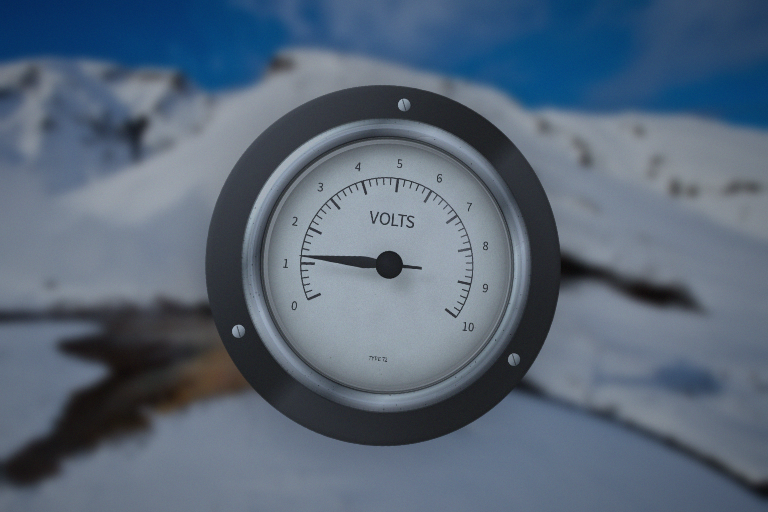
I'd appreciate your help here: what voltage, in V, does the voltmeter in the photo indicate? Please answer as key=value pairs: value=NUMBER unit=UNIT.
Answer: value=1.2 unit=V
